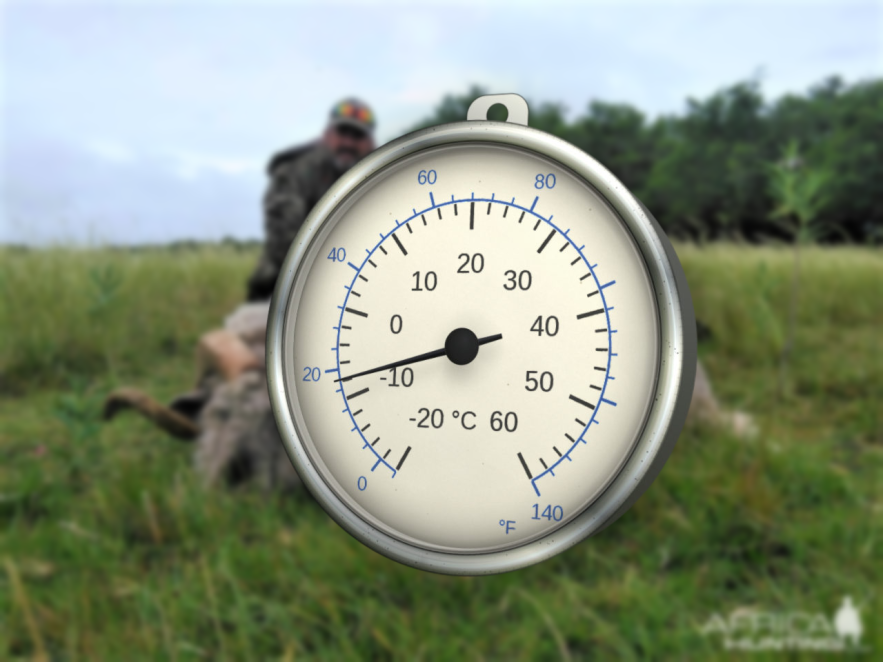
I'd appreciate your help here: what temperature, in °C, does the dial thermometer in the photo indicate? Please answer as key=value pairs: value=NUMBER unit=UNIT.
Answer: value=-8 unit=°C
